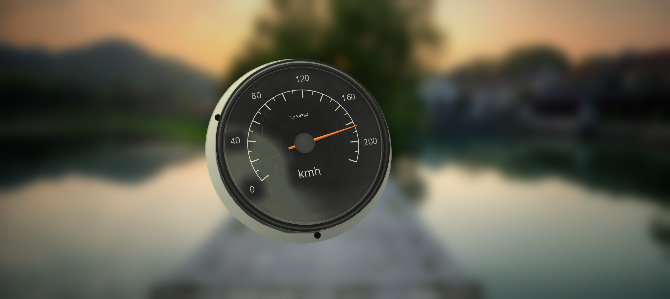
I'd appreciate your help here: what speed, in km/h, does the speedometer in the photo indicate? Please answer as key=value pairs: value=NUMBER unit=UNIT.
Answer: value=185 unit=km/h
